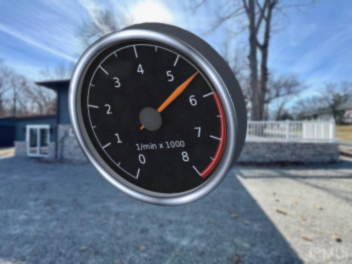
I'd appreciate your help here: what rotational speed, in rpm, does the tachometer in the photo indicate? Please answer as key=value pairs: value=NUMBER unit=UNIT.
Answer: value=5500 unit=rpm
